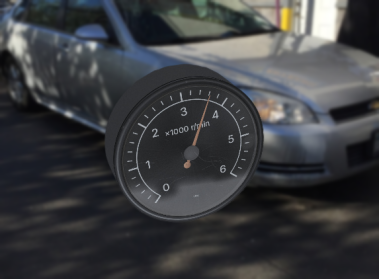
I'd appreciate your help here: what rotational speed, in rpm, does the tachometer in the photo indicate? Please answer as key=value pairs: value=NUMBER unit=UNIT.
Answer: value=3600 unit=rpm
